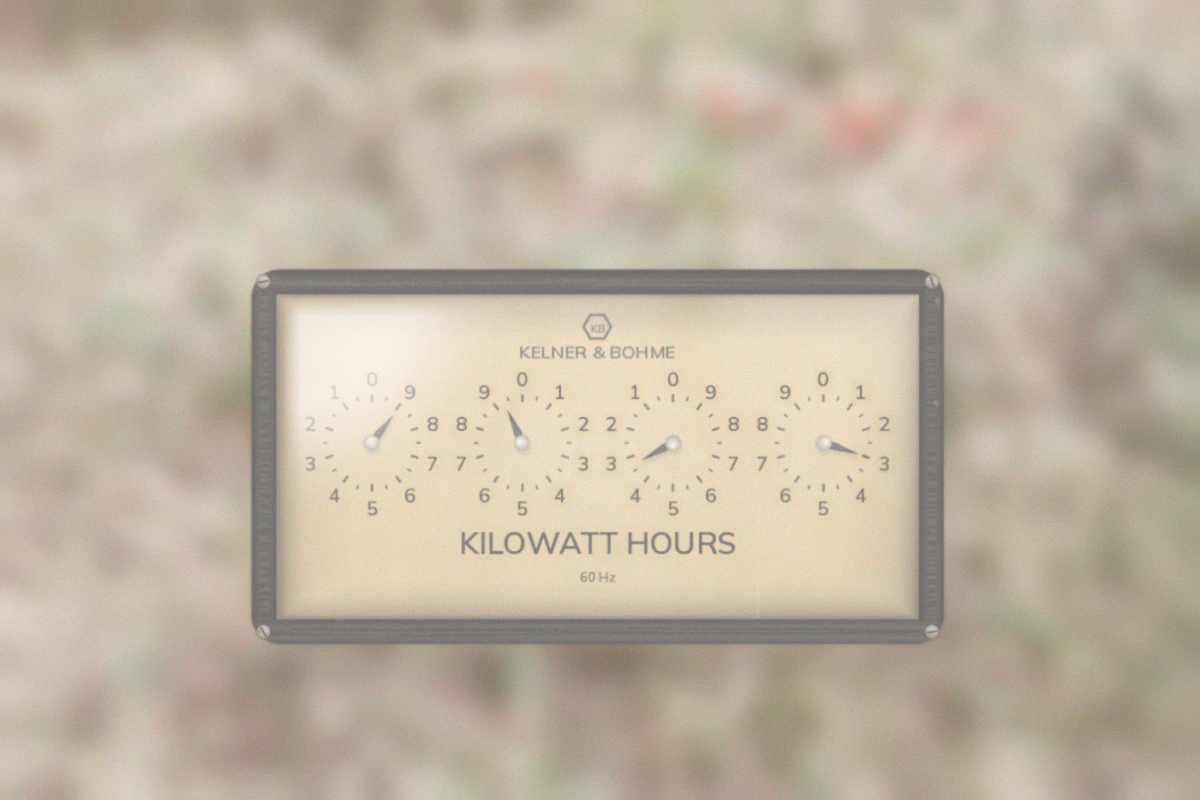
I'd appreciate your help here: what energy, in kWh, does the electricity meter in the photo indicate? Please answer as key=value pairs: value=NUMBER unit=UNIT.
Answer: value=8933 unit=kWh
